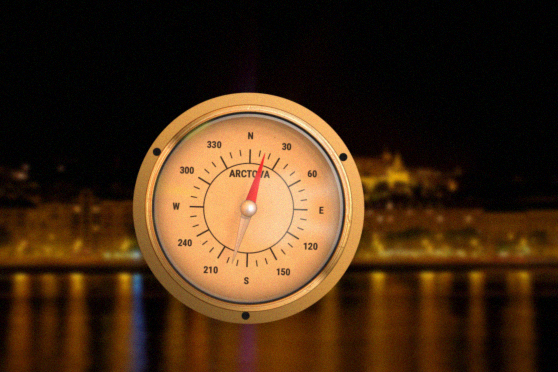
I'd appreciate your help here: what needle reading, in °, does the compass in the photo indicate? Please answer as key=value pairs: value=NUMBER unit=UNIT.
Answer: value=15 unit=°
